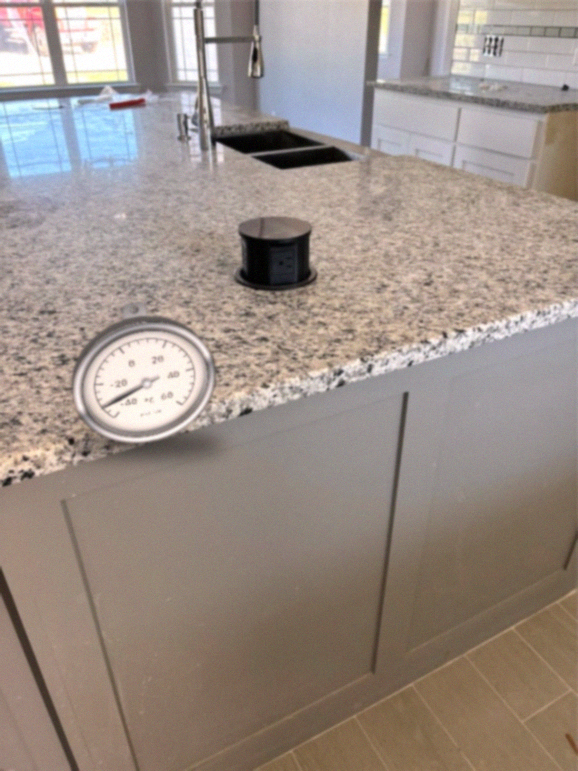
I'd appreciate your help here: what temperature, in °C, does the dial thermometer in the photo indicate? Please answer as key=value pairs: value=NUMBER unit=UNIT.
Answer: value=-32 unit=°C
